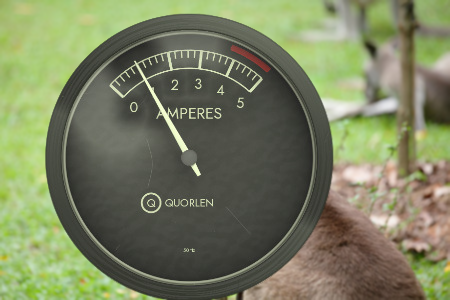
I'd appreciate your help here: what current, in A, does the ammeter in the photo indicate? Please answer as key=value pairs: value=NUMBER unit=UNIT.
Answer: value=1 unit=A
